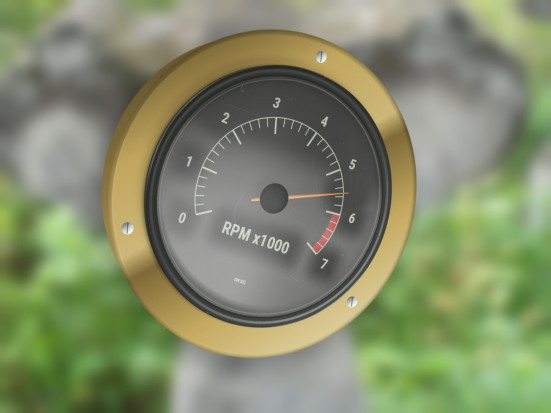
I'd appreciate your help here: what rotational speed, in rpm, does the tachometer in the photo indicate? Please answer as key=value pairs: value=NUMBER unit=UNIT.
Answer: value=5500 unit=rpm
